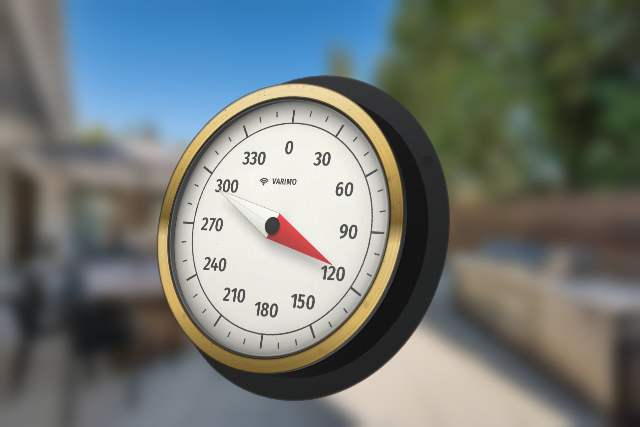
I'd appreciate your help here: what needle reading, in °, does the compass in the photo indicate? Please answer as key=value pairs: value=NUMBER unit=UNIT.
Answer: value=115 unit=°
